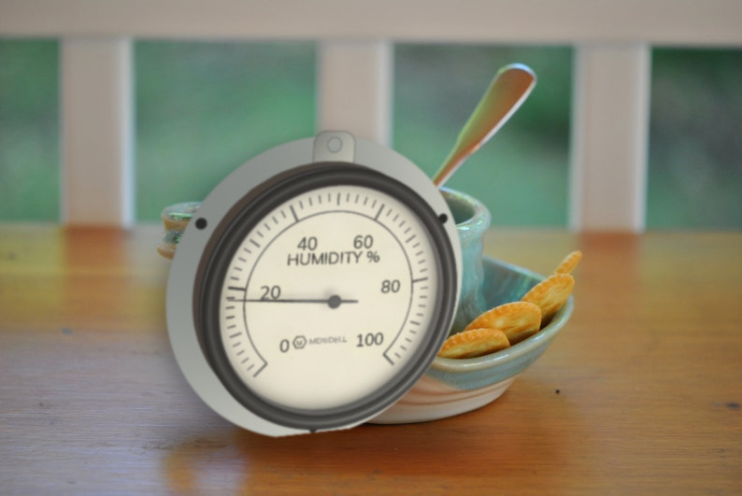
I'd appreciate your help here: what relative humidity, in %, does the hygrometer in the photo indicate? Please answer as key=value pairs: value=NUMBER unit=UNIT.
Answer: value=18 unit=%
